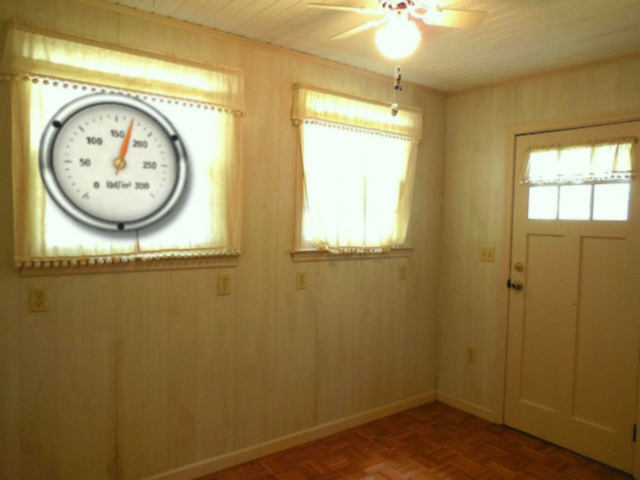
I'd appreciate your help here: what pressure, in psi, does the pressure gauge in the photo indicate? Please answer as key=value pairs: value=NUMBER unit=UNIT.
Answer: value=170 unit=psi
